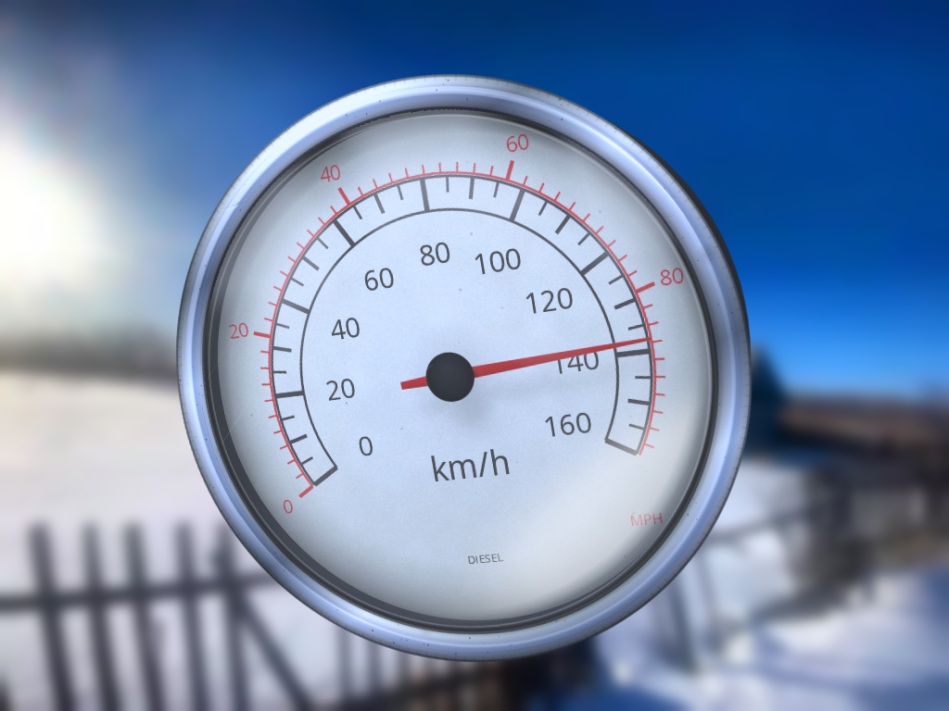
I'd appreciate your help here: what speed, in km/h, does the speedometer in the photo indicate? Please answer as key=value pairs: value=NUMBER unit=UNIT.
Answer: value=137.5 unit=km/h
